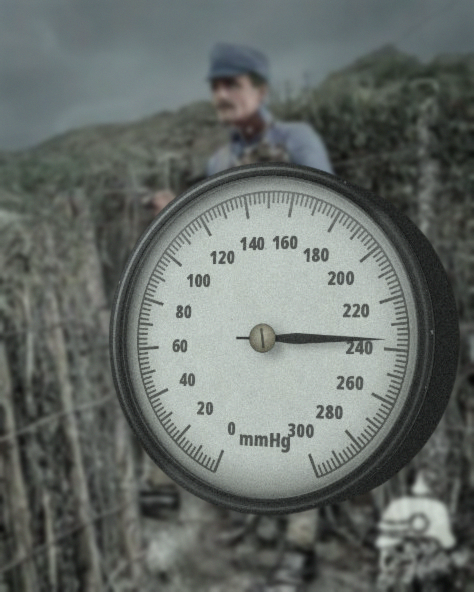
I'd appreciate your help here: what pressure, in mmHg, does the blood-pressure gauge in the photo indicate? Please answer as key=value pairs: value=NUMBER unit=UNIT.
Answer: value=236 unit=mmHg
